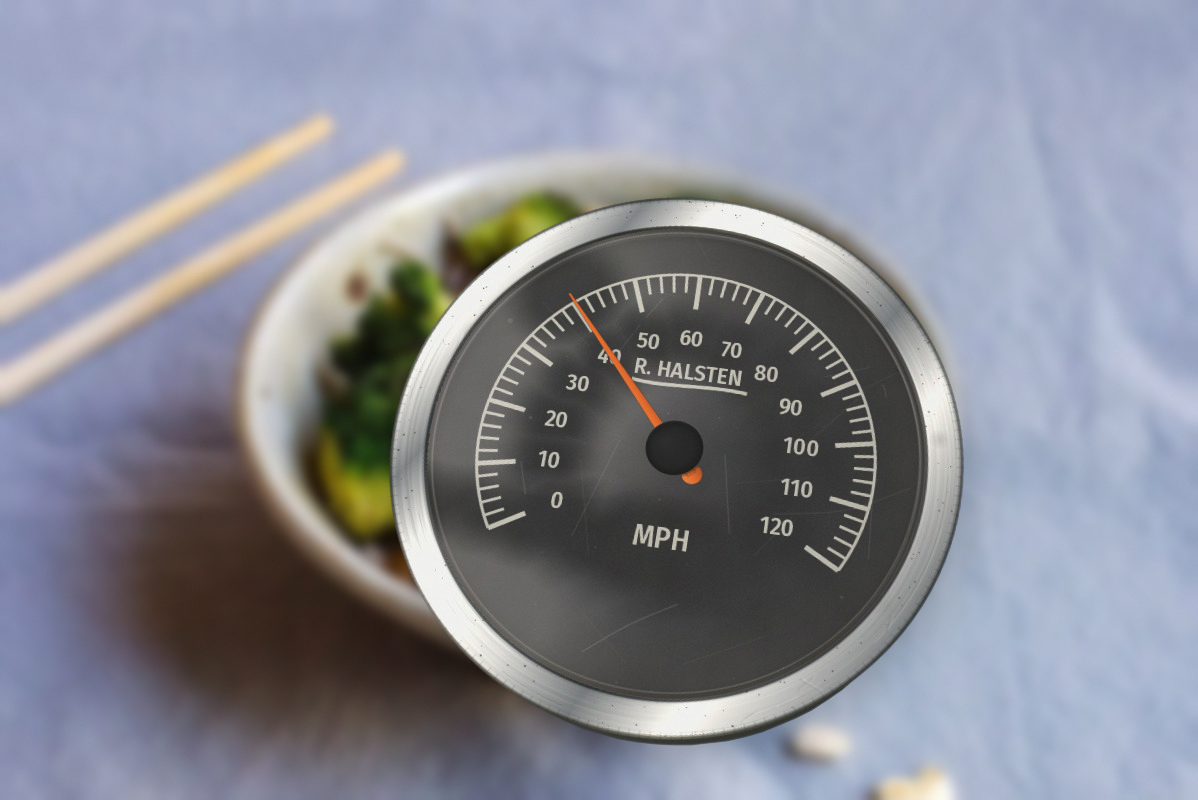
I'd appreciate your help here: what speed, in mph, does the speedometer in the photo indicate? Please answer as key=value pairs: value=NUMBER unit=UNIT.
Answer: value=40 unit=mph
